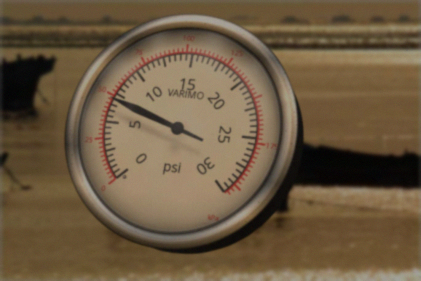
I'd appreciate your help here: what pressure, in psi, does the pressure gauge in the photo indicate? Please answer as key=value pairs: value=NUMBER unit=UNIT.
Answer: value=7 unit=psi
